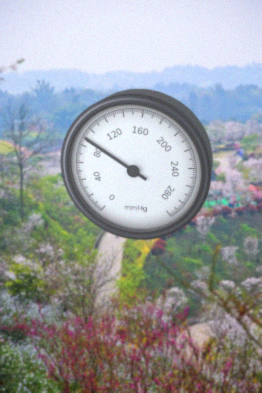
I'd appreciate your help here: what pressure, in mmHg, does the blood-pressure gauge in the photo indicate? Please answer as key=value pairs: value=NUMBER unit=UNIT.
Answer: value=90 unit=mmHg
